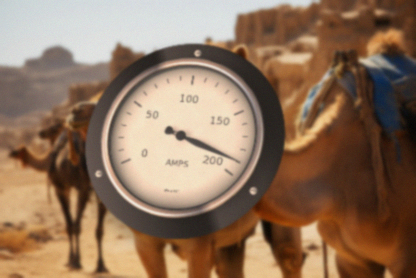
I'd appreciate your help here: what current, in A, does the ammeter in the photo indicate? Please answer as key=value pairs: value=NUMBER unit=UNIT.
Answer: value=190 unit=A
